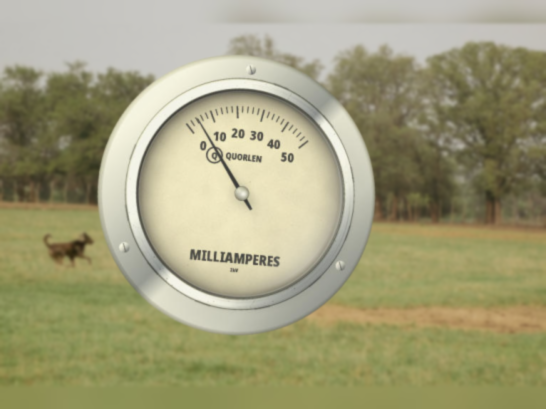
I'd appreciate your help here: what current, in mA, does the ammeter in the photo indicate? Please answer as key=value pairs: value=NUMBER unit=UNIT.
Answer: value=4 unit=mA
